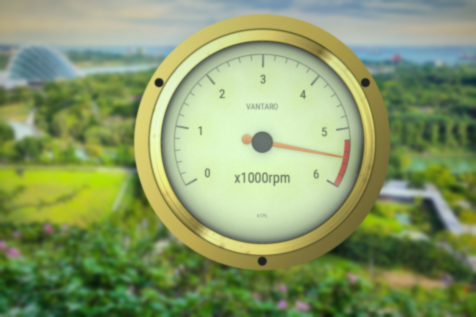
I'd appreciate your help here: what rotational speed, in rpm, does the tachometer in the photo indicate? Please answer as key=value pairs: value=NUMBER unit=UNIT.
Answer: value=5500 unit=rpm
